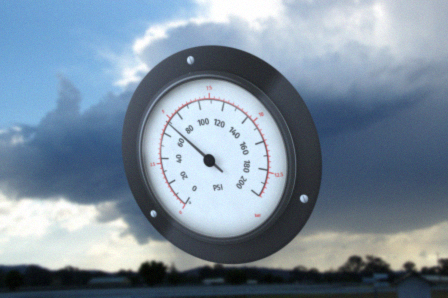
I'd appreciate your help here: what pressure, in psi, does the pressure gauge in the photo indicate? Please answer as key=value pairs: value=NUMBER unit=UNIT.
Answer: value=70 unit=psi
